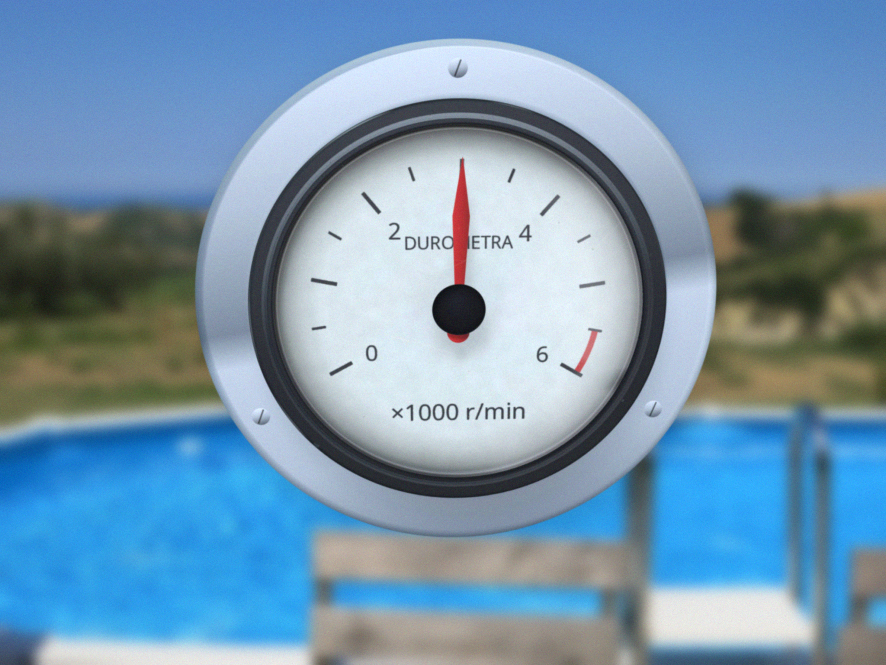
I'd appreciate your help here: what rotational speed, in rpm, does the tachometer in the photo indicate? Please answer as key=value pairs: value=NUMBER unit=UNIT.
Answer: value=3000 unit=rpm
